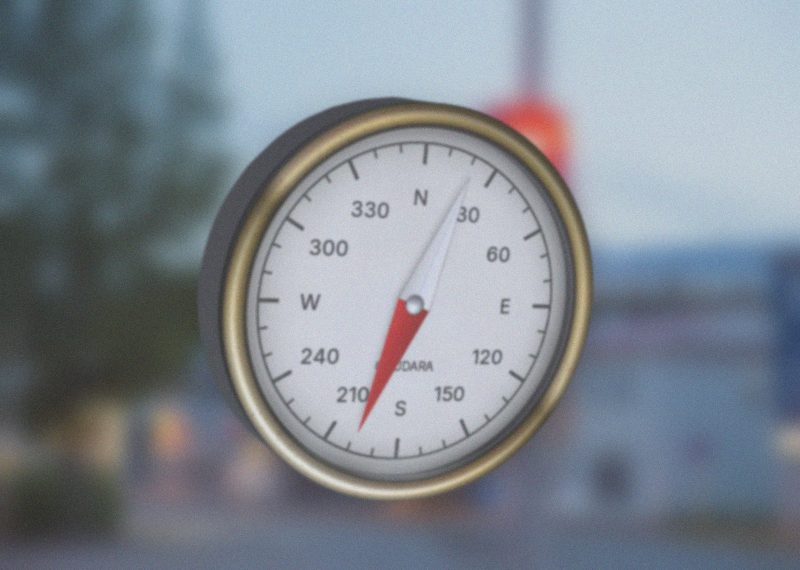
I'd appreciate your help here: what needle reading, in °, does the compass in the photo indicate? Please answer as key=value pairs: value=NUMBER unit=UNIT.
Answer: value=200 unit=°
